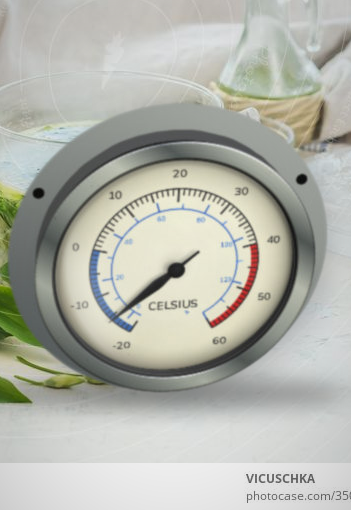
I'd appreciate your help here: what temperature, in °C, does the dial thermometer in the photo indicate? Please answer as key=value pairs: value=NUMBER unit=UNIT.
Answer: value=-15 unit=°C
